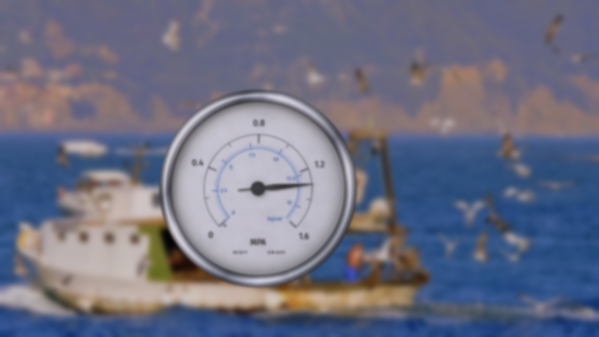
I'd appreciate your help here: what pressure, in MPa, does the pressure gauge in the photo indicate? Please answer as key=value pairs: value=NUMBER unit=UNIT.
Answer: value=1.3 unit=MPa
